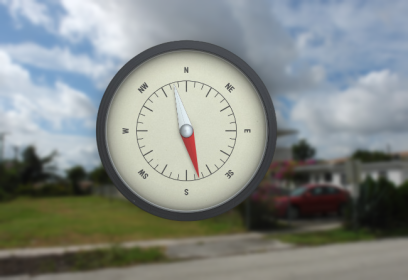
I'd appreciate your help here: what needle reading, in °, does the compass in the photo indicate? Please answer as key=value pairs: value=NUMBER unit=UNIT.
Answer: value=165 unit=°
